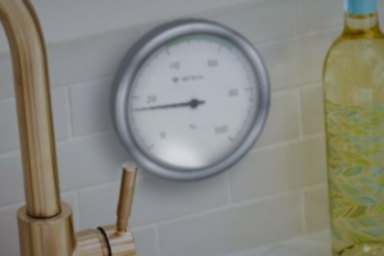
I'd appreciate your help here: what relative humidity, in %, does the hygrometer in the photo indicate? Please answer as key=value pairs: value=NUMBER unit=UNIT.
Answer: value=16 unit=%
